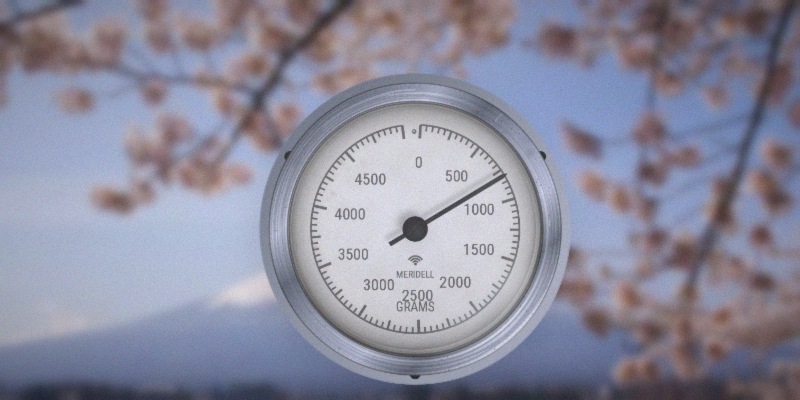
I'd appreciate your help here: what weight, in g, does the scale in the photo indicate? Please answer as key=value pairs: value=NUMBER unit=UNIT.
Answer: value=800 unit=g
